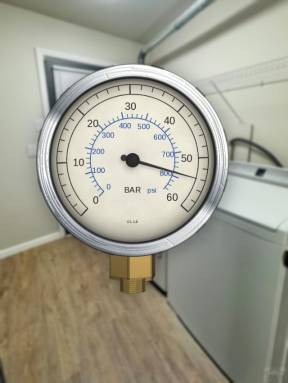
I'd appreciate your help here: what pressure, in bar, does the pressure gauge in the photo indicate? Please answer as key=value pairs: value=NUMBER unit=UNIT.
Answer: value=54 unit=bar
